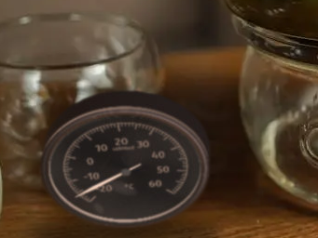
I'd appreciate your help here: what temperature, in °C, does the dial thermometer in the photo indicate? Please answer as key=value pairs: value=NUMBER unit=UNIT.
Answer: value=-15 unit=°C
